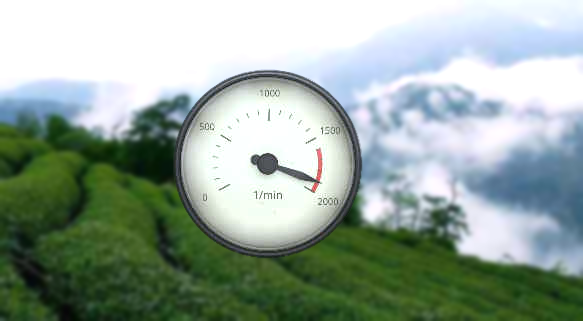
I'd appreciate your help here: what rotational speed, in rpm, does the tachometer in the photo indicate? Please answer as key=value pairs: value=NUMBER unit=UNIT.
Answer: value=1900 unit=rpm
